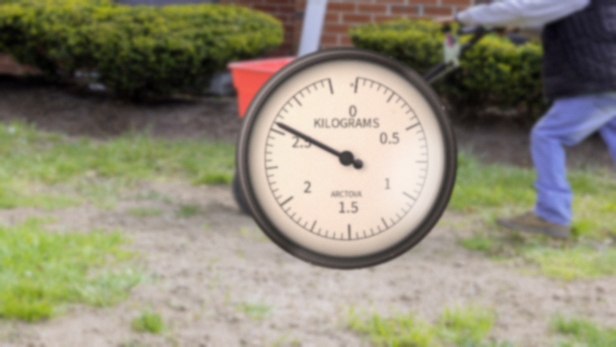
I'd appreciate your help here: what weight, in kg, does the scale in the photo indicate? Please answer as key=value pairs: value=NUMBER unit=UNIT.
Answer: value=2.55 unit=kg
